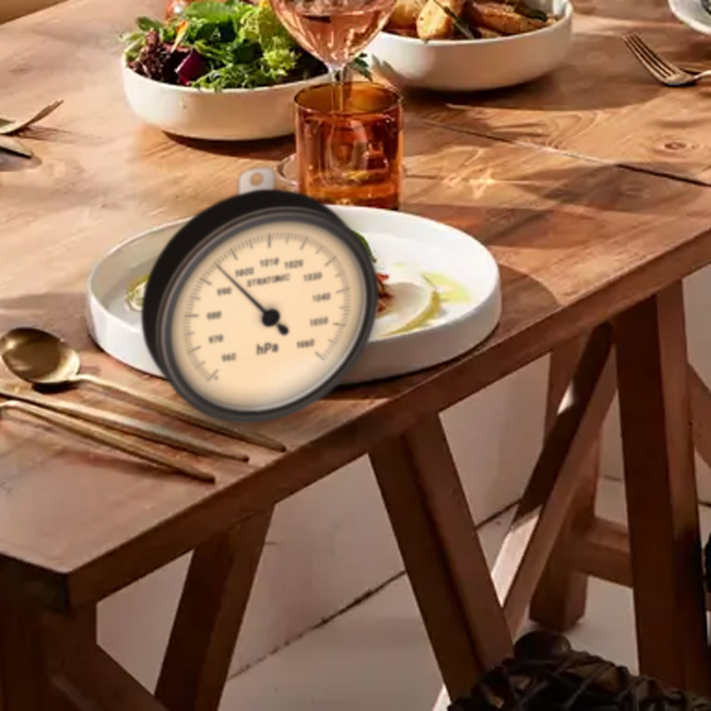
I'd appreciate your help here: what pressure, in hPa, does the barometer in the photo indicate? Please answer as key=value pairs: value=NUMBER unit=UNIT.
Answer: value=995 unit=hPa
